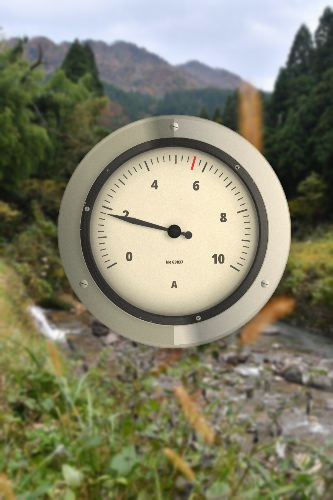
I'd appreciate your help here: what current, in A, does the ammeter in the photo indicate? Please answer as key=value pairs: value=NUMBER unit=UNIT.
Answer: value=1.8 unit=A
